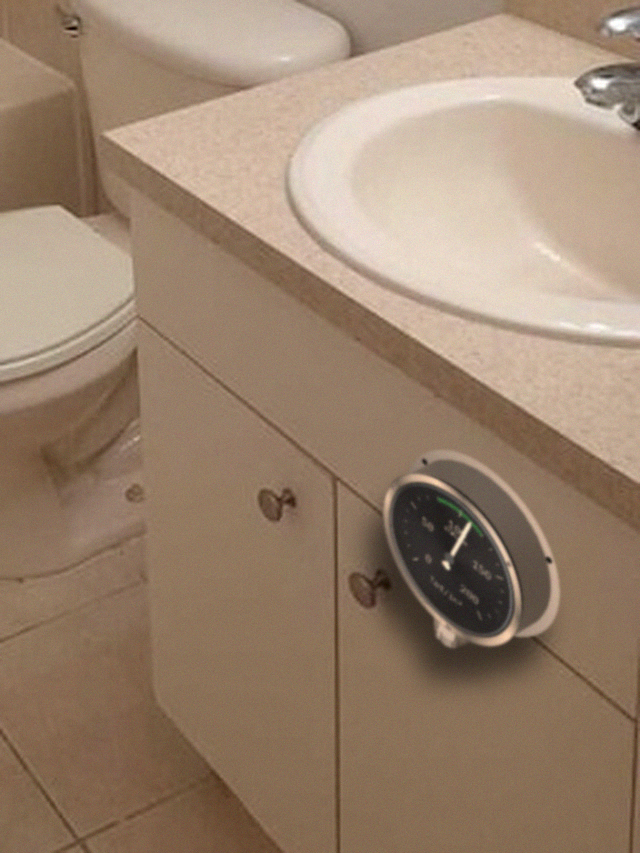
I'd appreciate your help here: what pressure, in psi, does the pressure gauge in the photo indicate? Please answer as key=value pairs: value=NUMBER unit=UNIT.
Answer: value=110 unit=psi
